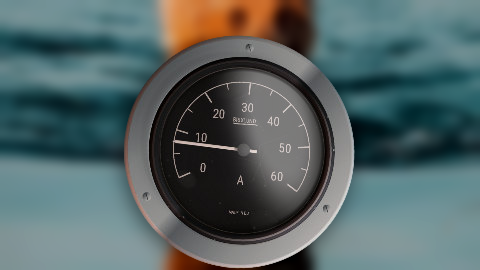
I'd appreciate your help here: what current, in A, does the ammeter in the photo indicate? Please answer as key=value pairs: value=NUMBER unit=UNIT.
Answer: value=7.5 unit=A
